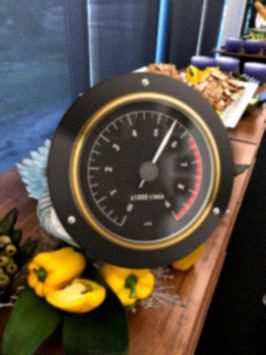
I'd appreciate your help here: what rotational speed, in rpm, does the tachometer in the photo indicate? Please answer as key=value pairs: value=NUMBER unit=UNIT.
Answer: value=5500 unit=rpm
